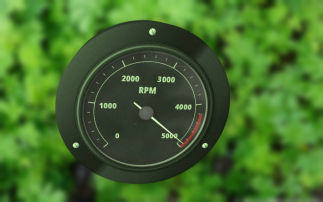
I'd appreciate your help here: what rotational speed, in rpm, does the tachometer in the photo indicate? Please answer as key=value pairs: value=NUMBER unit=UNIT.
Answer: value=4900 unit=rpm
